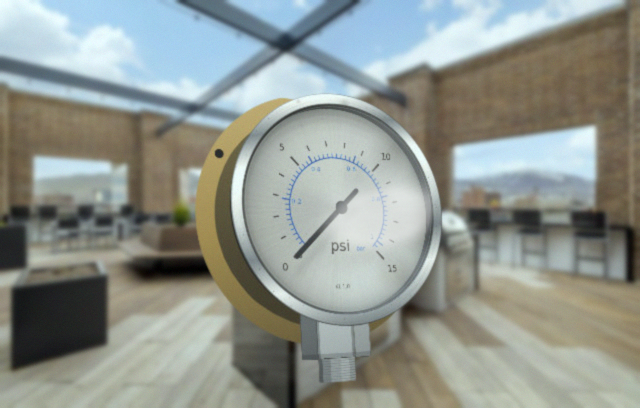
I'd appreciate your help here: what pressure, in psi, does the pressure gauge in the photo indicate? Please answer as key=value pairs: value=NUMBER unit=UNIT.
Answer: value=0 unit=psi
